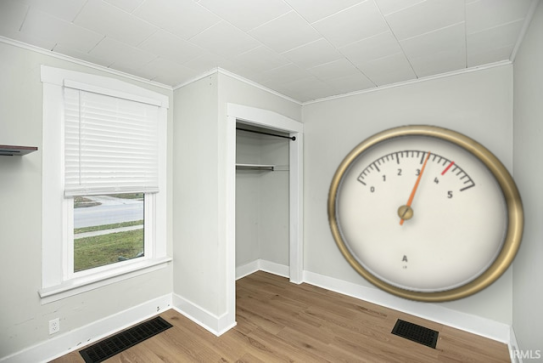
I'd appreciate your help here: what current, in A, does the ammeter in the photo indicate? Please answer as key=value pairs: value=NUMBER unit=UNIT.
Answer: value=3.2 unit=A
